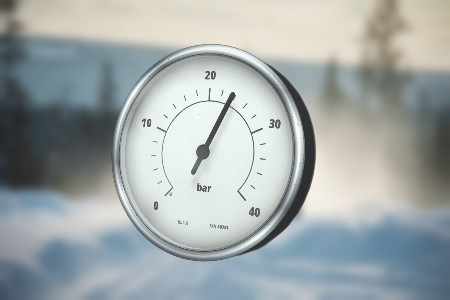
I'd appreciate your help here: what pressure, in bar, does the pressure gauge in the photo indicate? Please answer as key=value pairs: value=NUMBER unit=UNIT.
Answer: value=24 unit=bar
